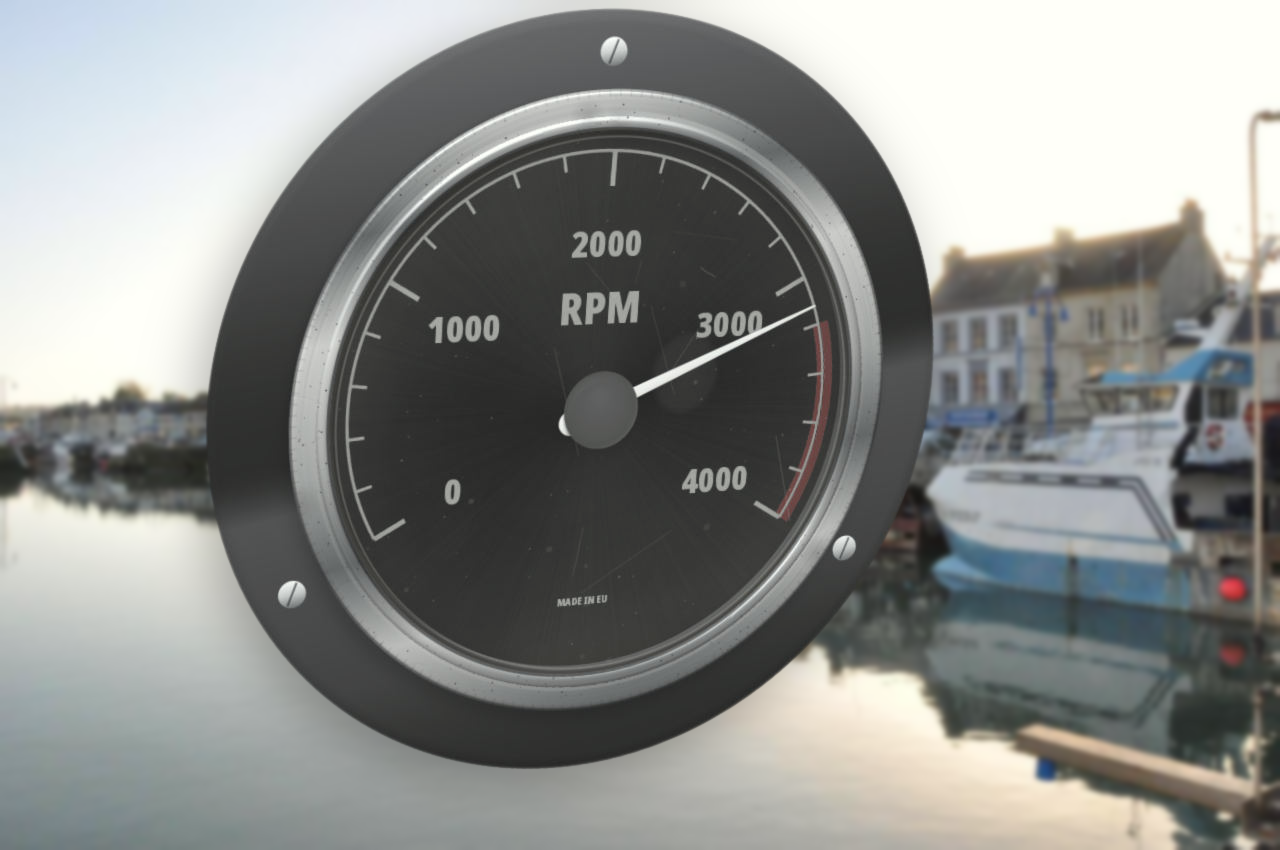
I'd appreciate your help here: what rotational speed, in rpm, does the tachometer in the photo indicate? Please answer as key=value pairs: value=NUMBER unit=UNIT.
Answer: value=3100 unit=rpm
